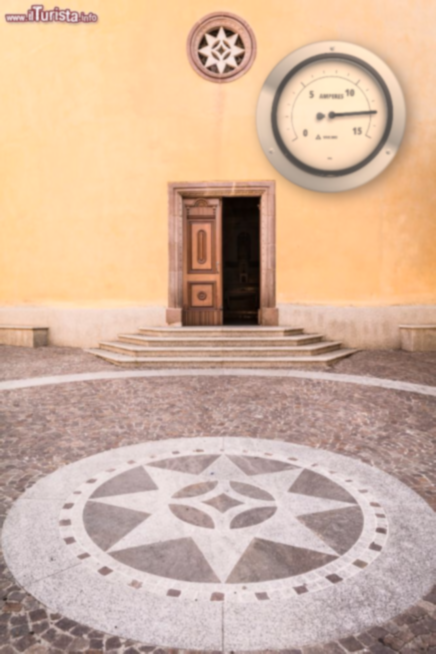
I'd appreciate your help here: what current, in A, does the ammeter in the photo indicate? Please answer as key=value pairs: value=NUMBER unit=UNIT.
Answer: value=13 unit=A
